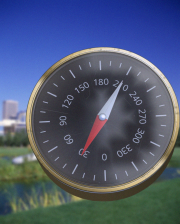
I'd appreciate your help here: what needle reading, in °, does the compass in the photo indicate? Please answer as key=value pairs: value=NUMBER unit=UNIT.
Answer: value=30 unit=°
